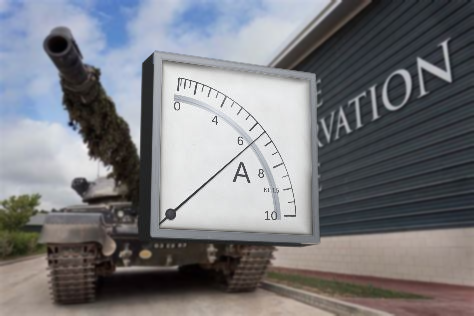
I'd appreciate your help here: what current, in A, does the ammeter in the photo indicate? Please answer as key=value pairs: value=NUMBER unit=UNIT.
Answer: value=6.5 unit=A
